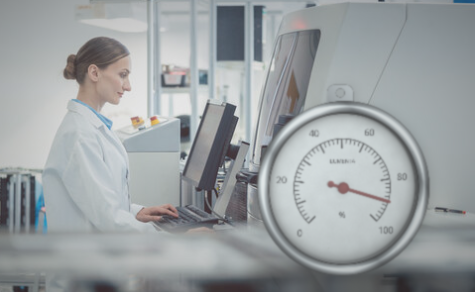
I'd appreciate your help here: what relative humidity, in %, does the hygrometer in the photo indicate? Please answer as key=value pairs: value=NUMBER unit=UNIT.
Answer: value=90 unit=%
